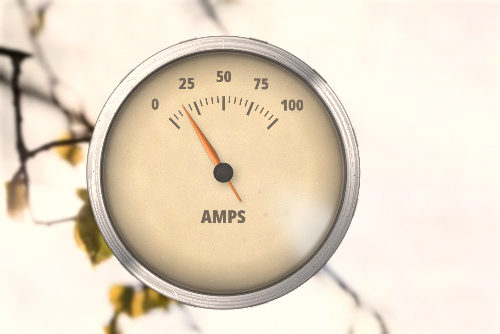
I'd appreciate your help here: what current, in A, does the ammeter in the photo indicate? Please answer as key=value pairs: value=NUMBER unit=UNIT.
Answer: value=15 unit=A
